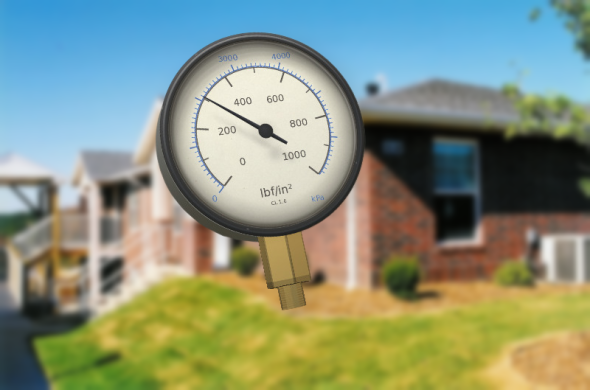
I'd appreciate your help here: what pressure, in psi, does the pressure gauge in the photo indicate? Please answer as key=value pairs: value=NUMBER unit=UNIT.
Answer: value=300 unit=psi
